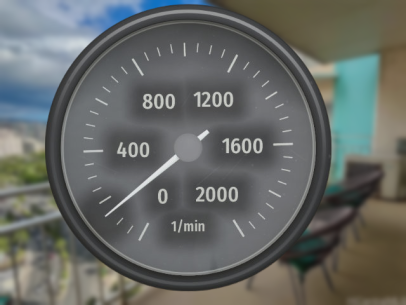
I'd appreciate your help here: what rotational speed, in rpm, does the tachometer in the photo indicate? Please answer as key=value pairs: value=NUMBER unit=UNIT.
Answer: value=150 unit=rpm
